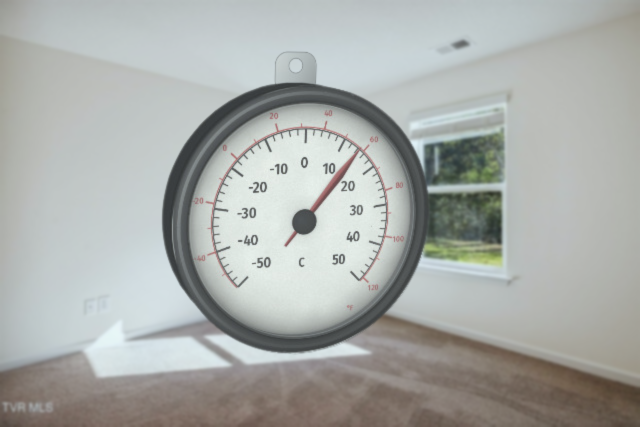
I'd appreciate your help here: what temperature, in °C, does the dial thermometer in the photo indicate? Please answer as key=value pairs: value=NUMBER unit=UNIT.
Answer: value=14 unit=°C
